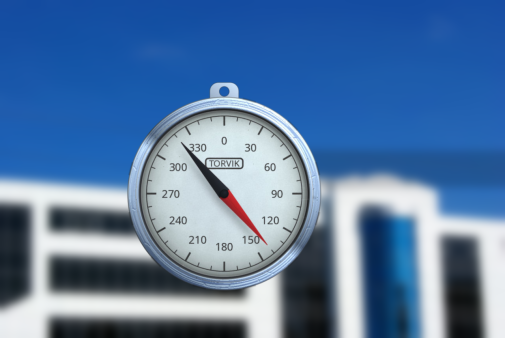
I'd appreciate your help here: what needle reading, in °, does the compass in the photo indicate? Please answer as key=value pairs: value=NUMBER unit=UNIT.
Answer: value=140 unit=°
